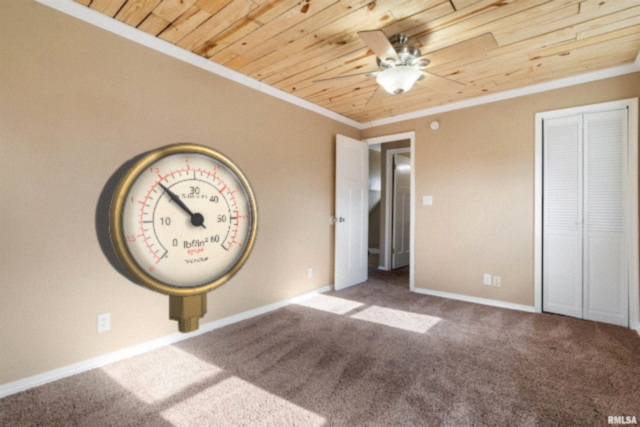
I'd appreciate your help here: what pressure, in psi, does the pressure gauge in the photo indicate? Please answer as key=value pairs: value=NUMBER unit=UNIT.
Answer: value=20 unit=psi
